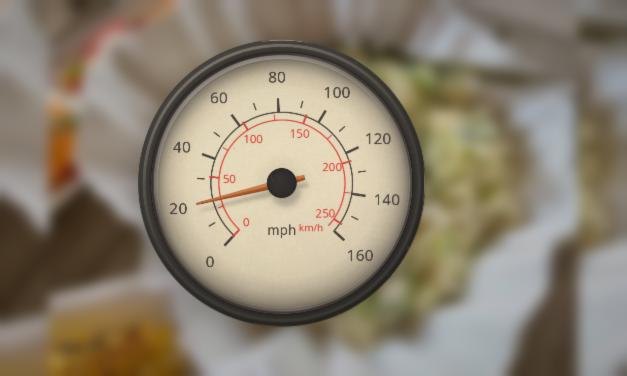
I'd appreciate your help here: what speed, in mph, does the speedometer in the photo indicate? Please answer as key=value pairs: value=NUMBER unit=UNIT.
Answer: value=20 unit=mph
